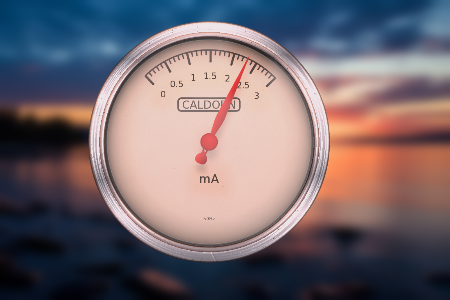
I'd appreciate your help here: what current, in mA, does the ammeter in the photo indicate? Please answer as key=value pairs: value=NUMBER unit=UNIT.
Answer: value=2.3 unit=mA
